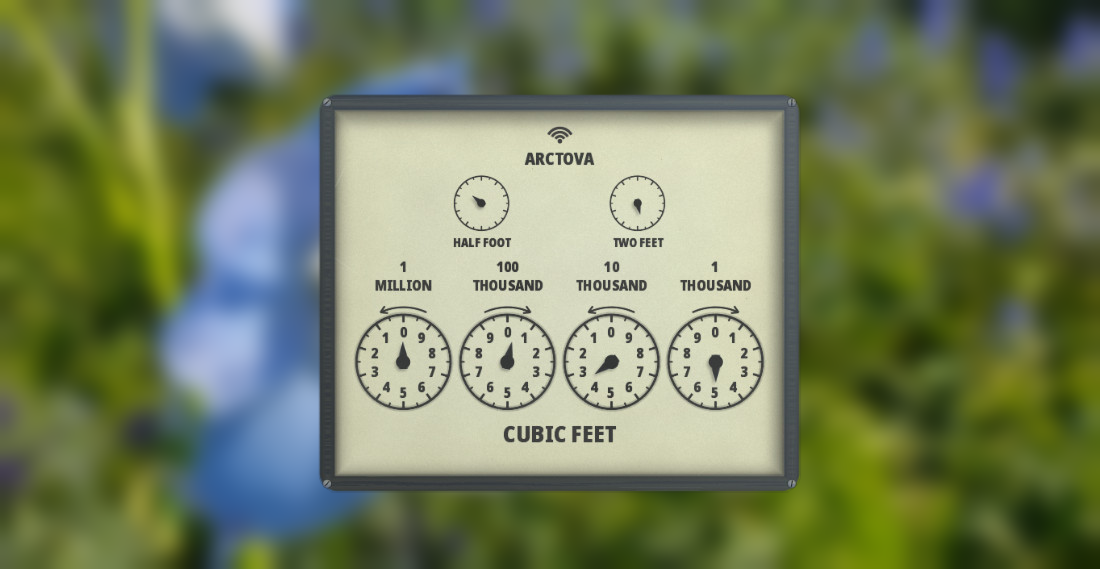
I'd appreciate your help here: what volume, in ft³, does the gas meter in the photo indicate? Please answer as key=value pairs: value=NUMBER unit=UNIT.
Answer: value=3500 unit=ft³
